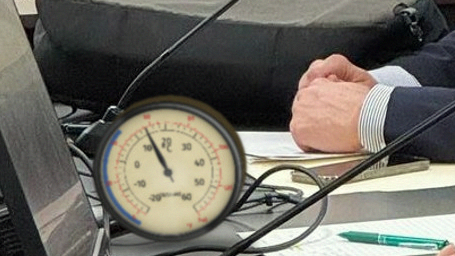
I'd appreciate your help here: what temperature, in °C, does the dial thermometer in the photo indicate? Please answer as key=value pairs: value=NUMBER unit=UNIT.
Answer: value=14 unit=°C
